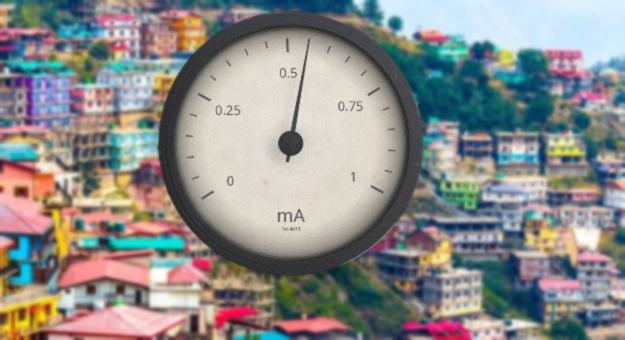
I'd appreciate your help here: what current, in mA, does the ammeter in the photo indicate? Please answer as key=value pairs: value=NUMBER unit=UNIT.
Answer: value=0.55 unit=mA
